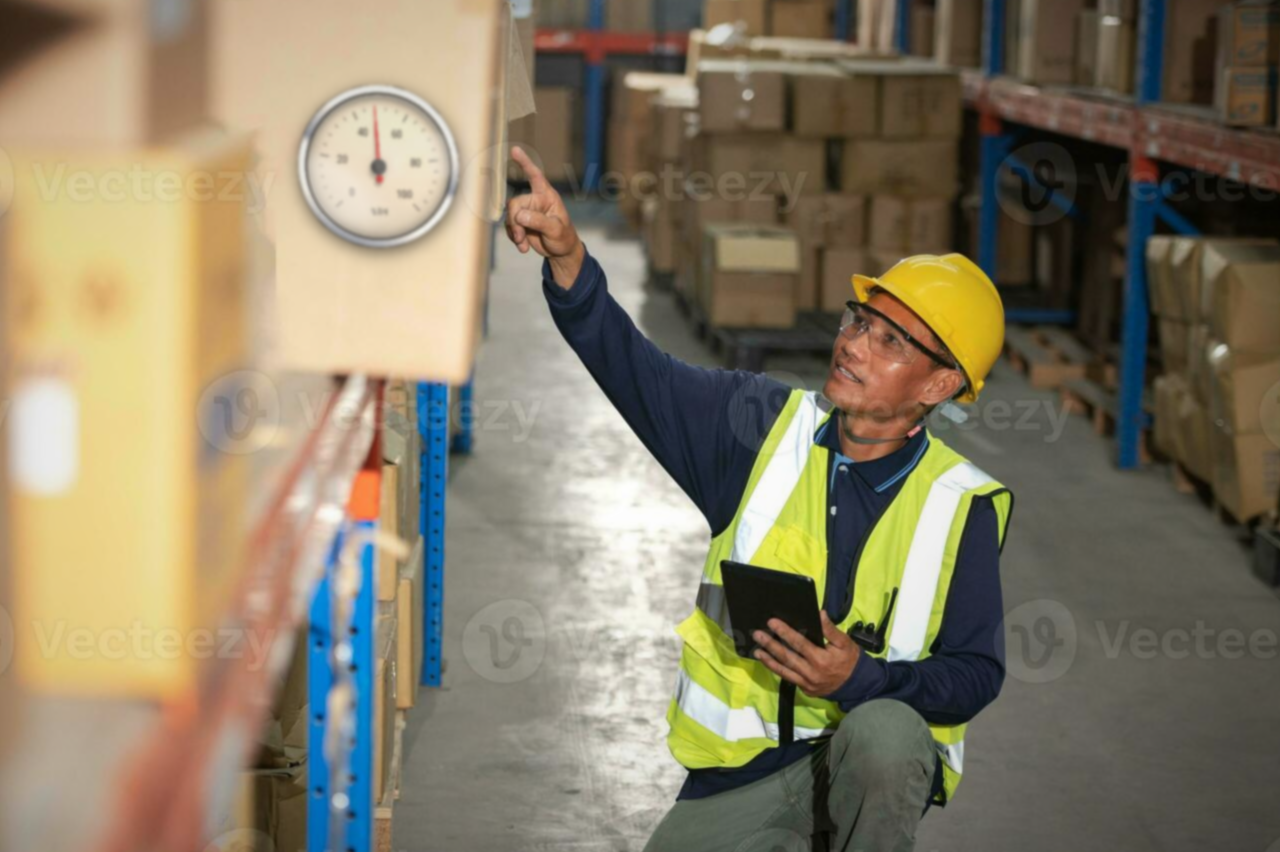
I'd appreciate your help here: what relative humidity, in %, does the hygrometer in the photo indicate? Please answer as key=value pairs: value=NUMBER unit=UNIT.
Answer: value=48 unit=%
